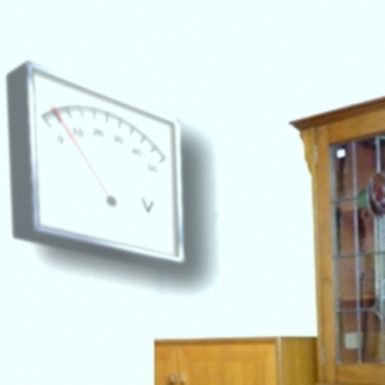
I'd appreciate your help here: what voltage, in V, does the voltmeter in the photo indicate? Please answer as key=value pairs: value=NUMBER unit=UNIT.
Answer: value=5 unit=V
